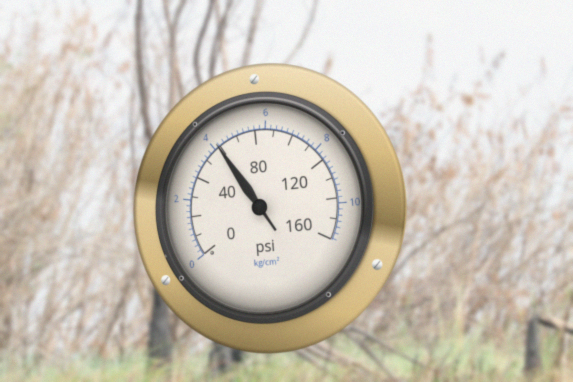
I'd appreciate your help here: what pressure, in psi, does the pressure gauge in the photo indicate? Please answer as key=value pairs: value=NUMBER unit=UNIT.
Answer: value=60 unit=psi
